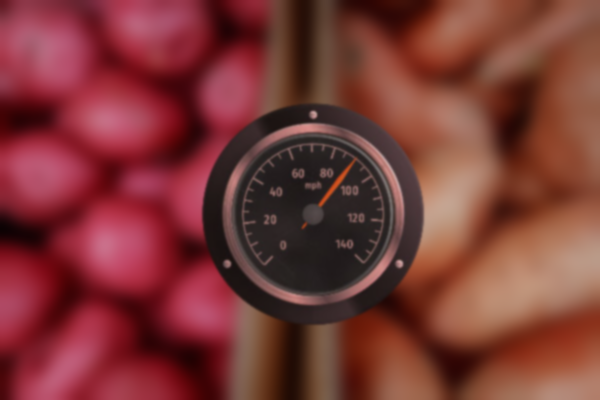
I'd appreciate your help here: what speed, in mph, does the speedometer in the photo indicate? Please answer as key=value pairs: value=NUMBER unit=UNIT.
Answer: value=90 unit=mph
